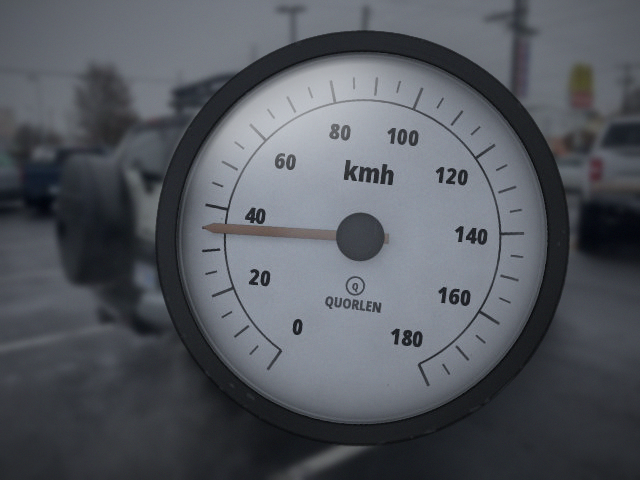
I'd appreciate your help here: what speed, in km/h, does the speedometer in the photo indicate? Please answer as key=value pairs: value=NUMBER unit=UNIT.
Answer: value=35 unit=km/h
